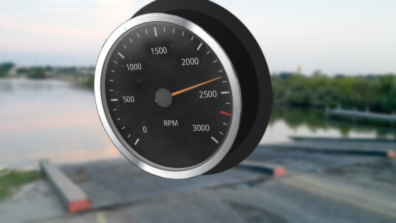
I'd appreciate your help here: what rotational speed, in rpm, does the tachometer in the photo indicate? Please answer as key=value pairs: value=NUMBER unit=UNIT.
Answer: value=2350 unit=rpm
